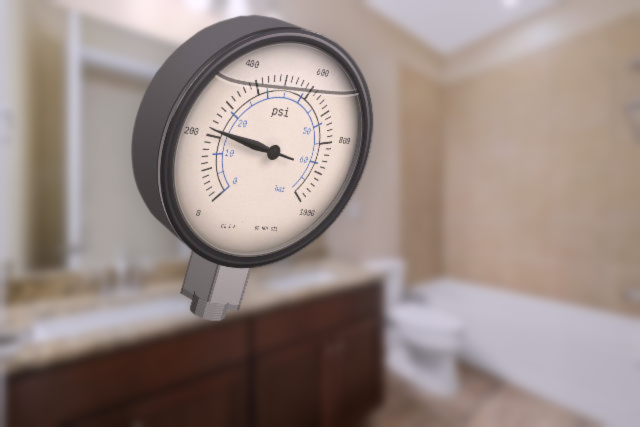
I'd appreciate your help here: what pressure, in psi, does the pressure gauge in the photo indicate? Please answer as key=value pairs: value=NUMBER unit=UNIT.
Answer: value=220 unit=psi
